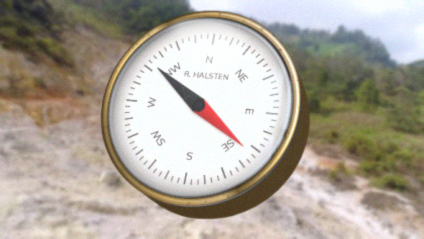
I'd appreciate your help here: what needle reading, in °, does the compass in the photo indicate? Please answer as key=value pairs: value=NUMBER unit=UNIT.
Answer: value=125 unit=°
